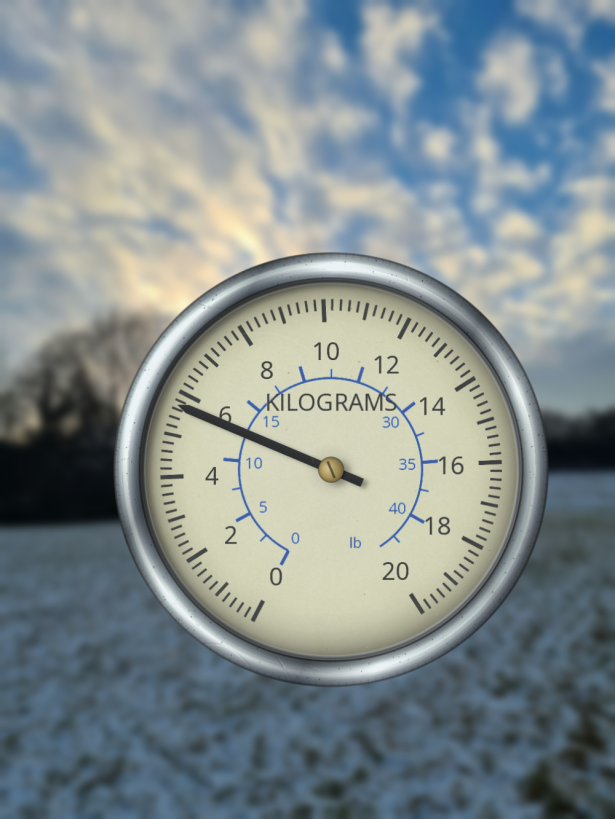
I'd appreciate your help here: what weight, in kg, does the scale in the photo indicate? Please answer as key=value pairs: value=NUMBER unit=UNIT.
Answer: value=5.7 unit=kg
